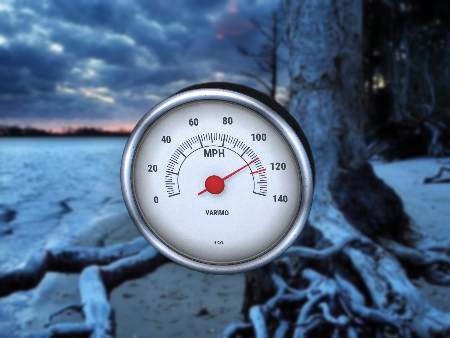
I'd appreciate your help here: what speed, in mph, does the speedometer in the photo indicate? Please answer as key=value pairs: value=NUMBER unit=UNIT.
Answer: value=110 unit=mph
